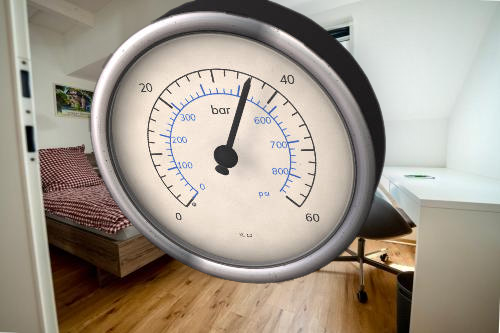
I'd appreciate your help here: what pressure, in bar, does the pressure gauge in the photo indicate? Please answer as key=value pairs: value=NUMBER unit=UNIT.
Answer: value=36 unit=bar
